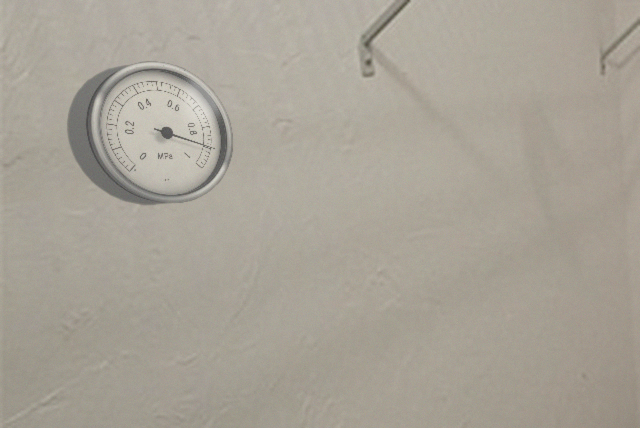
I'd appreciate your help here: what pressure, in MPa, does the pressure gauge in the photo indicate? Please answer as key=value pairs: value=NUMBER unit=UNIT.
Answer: value=0.9 unit=MPa
